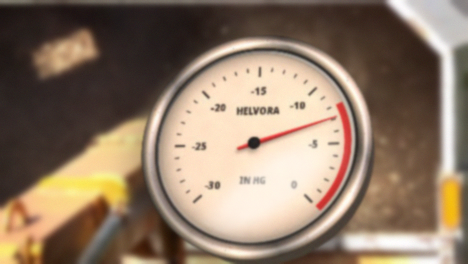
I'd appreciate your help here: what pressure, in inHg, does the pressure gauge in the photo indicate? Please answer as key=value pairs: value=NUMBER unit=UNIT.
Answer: value=-7 unit=inHg
